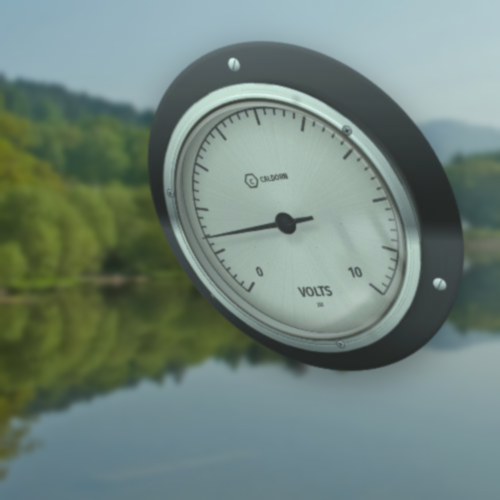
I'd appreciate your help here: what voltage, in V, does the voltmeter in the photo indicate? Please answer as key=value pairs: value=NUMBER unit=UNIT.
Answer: value=1.4 unit=V
